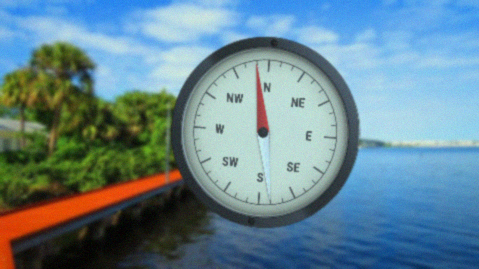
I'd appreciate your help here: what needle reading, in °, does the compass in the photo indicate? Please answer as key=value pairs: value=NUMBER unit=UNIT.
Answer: value=350 unit=°
